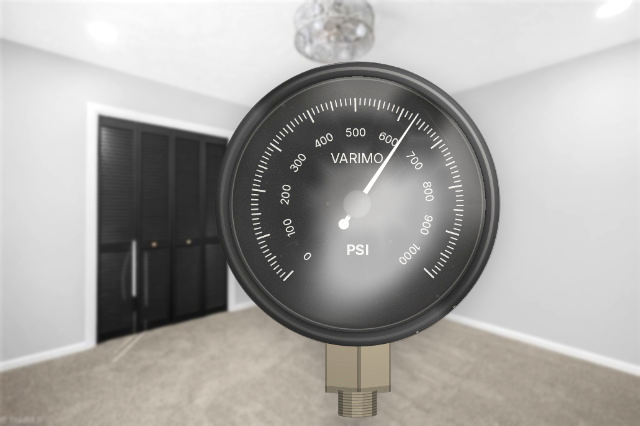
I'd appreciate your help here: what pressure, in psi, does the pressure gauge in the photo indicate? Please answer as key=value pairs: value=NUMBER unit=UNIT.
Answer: value=630 unit=psi
